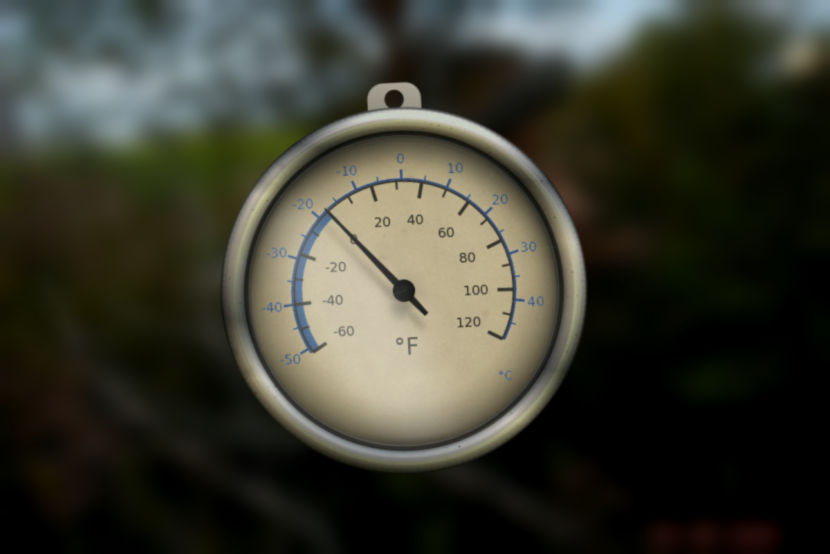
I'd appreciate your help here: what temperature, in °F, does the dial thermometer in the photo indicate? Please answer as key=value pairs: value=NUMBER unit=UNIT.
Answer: value=0 unit=°F
